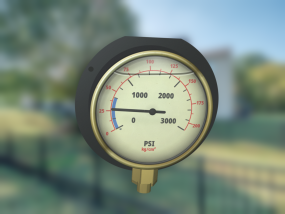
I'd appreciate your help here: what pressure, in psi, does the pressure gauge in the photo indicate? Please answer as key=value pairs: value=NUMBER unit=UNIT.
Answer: value=400 unit=psi
